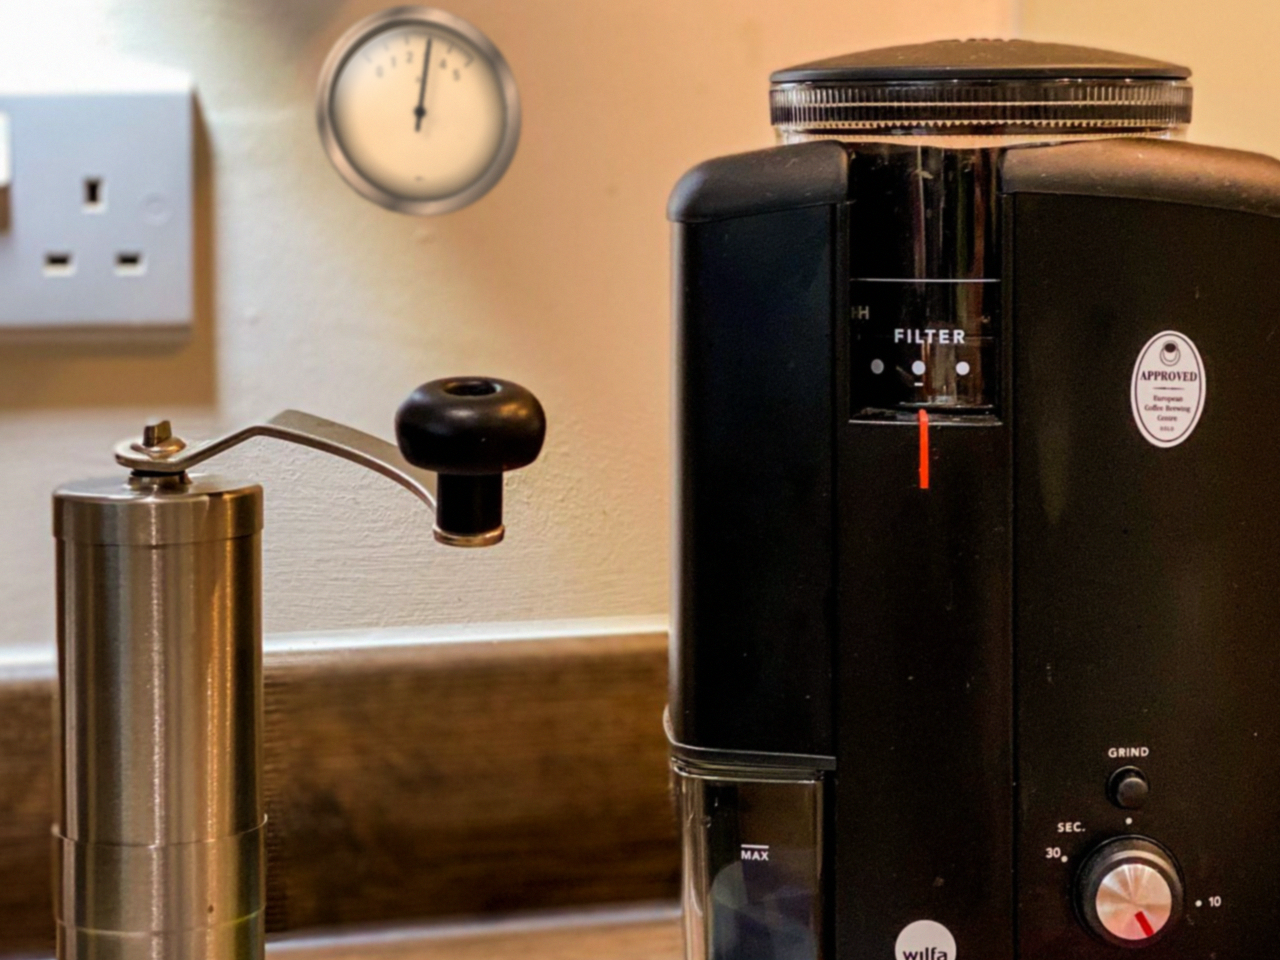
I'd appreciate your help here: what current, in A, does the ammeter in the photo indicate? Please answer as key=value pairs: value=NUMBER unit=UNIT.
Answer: value=3 unit=A
